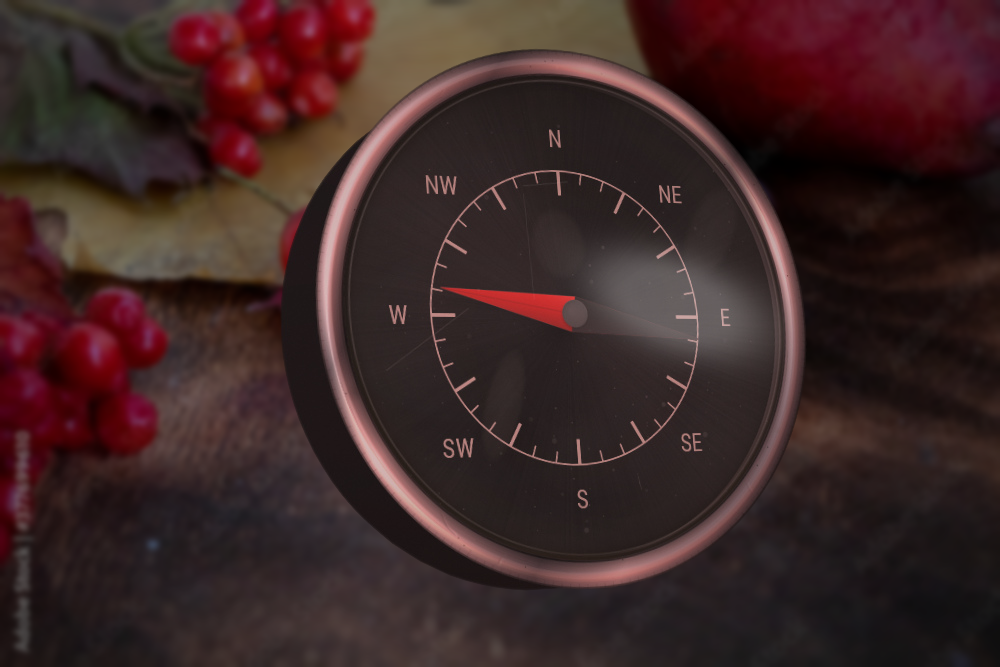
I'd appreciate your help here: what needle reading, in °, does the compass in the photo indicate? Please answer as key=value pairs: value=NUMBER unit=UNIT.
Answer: value=280 unit=°
